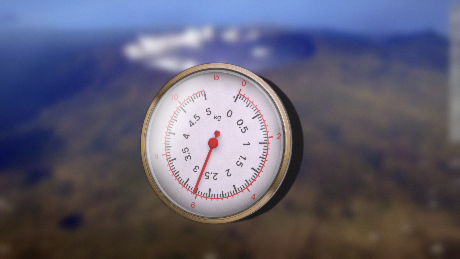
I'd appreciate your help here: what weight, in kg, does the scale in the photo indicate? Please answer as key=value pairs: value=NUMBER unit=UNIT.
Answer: value=2.75 unit=kg
